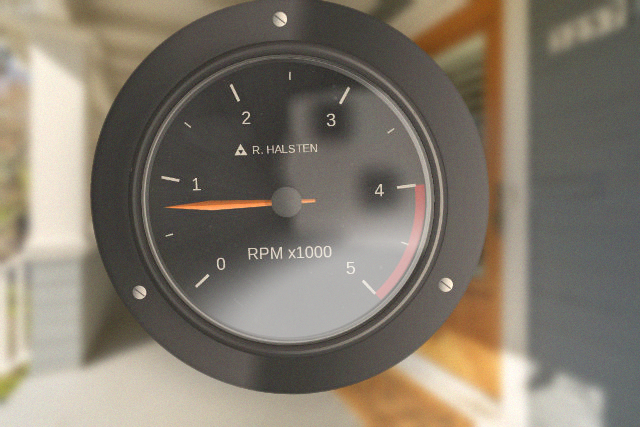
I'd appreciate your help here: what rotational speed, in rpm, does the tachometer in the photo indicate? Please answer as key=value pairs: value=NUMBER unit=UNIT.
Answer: value=750 unit=rpm
